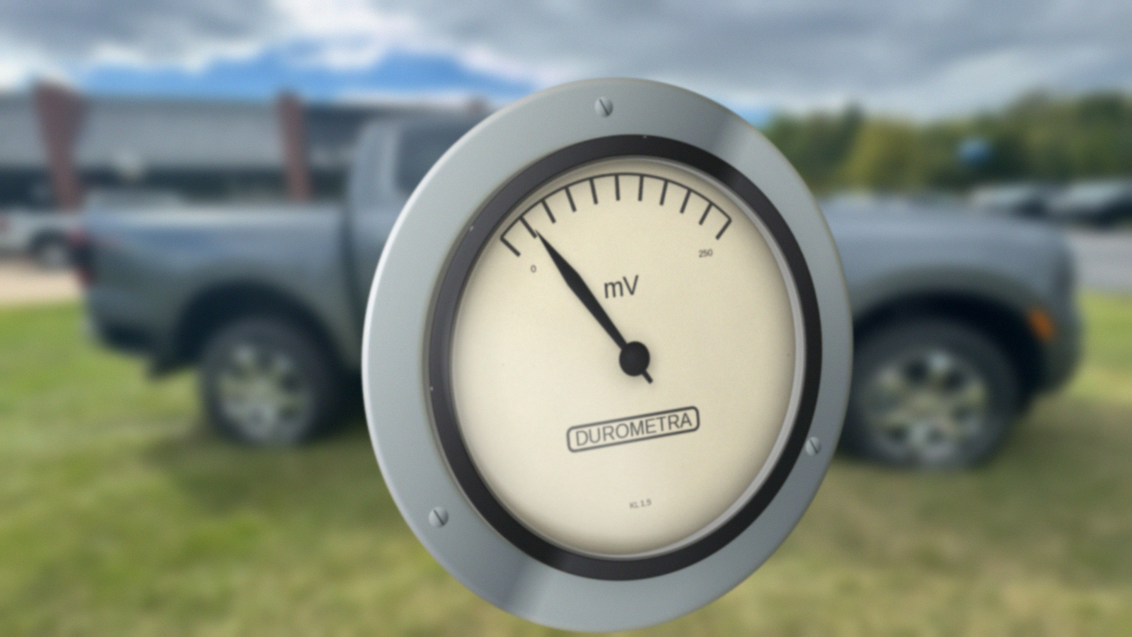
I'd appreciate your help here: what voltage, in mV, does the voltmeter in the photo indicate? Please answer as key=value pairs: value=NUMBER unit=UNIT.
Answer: value=25 unit=mV
